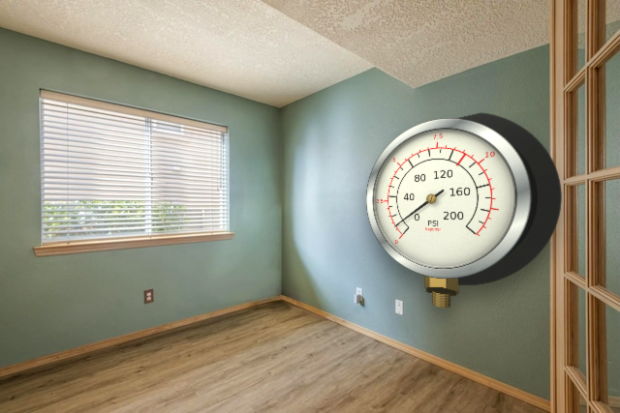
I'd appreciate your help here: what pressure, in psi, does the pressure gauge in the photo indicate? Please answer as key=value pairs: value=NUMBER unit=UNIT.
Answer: value=10 unit=psi
